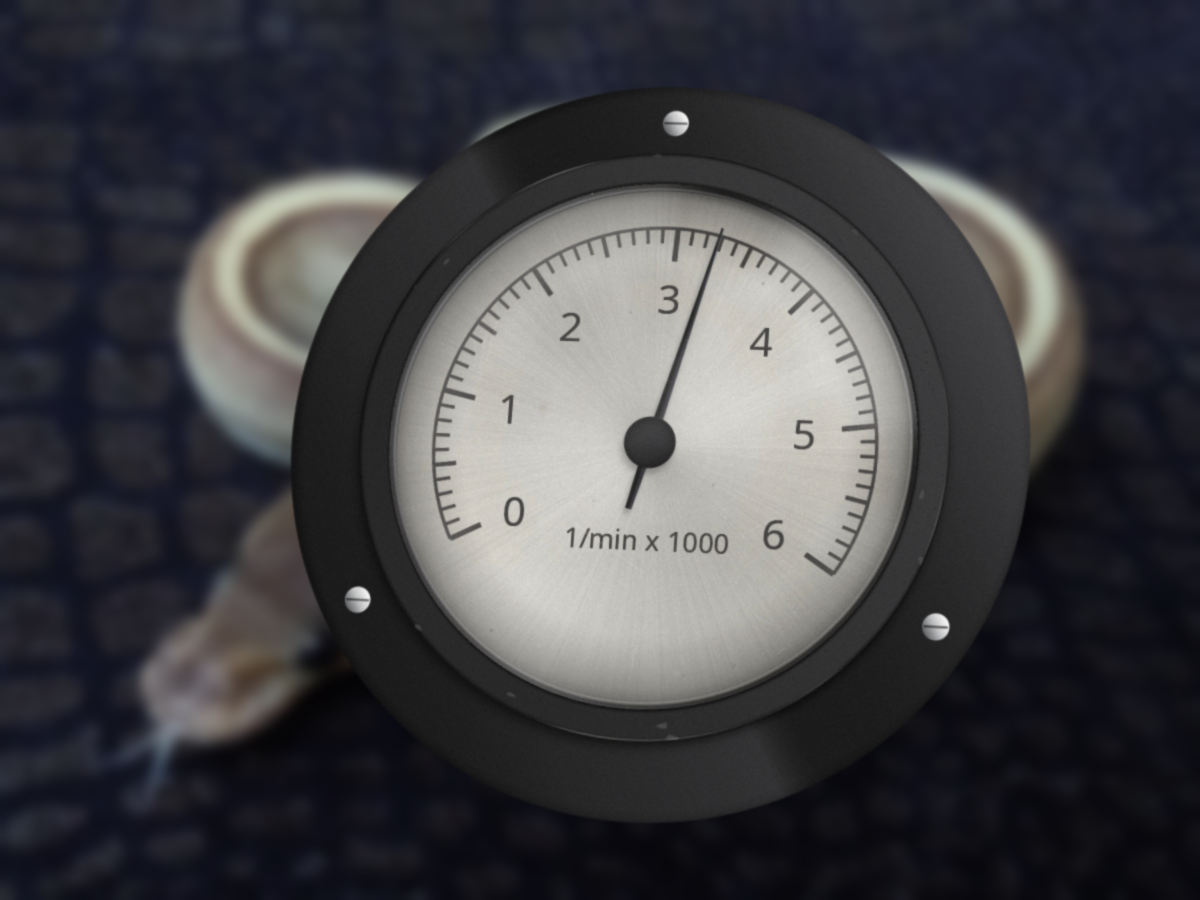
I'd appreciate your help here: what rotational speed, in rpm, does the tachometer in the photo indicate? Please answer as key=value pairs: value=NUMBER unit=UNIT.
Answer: value=3300 unit=rpm
